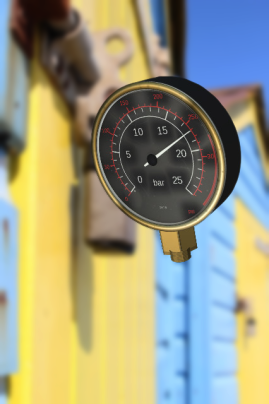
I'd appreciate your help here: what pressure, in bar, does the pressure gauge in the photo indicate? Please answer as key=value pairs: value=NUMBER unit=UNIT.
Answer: value=18 unit=bar
